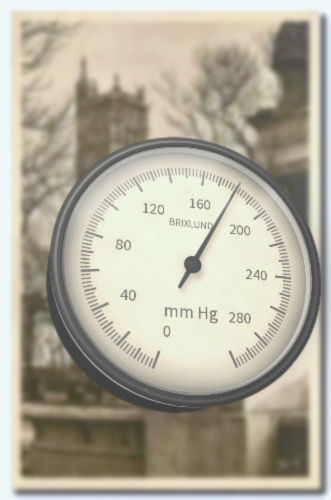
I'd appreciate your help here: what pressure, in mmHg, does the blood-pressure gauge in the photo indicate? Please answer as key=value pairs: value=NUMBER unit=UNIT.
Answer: value=180 unit=mmHg
